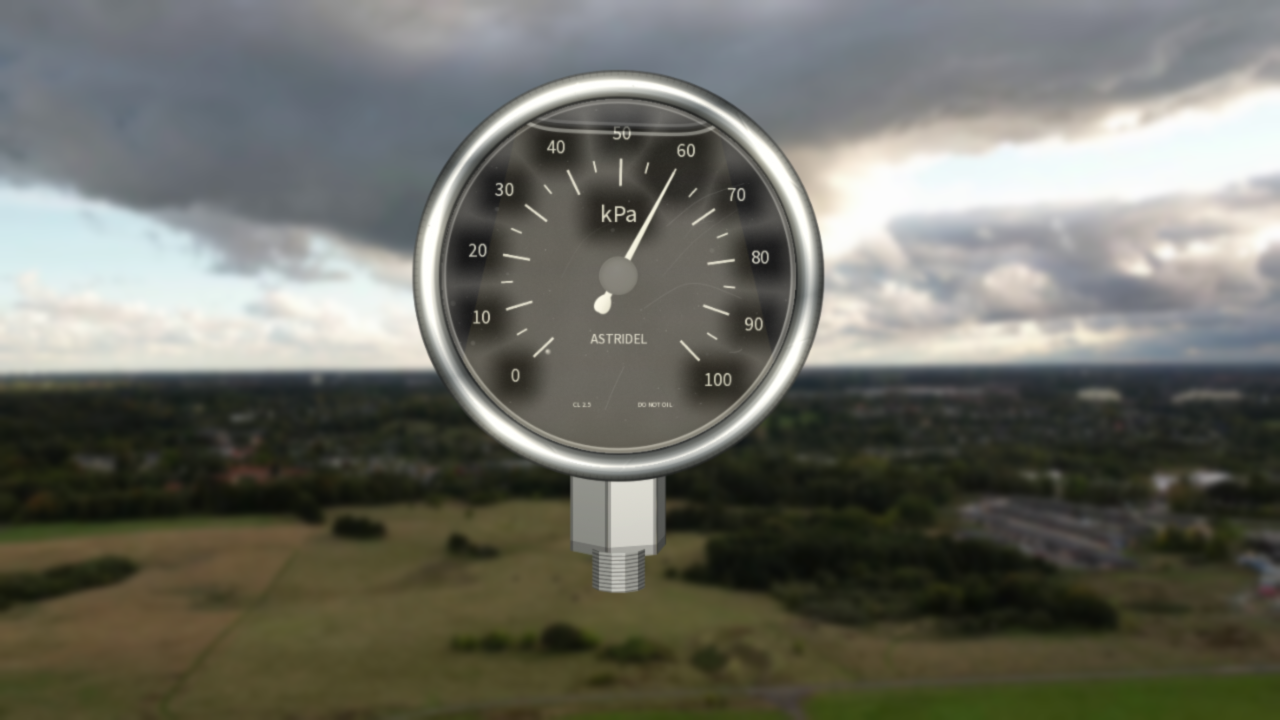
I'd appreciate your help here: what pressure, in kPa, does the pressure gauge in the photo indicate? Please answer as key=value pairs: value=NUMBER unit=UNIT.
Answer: value=60 unit=kPa
